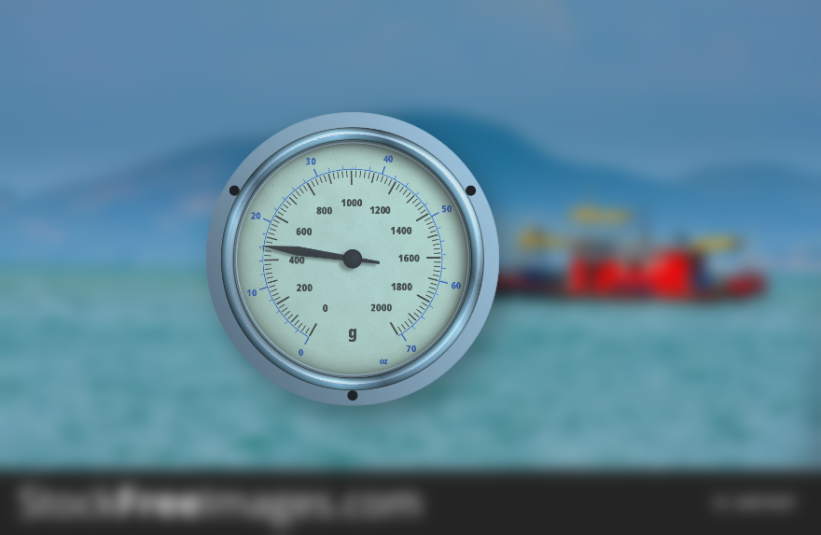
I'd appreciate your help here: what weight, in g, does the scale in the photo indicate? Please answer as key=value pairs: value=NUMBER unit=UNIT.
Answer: value=460 unit=g
